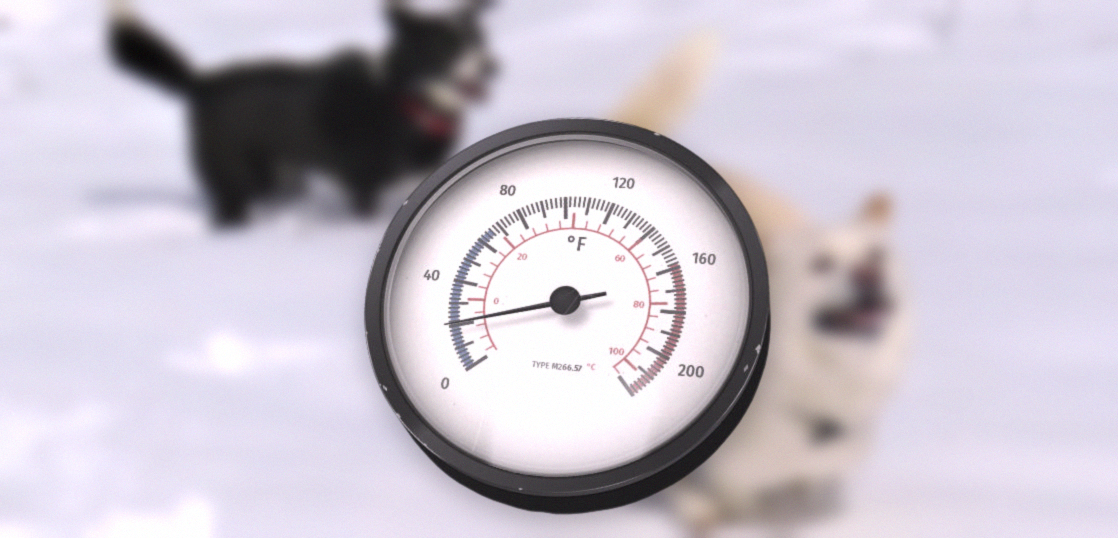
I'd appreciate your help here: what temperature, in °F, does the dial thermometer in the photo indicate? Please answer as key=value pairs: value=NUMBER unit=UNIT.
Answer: value=20 unit=°F
